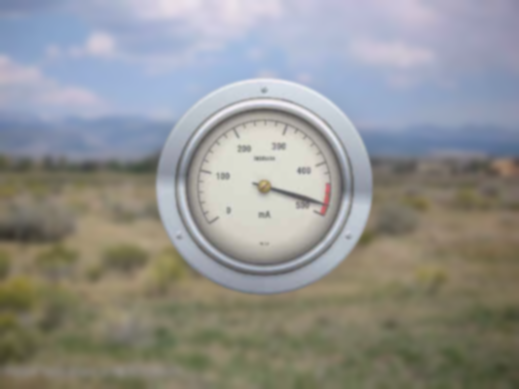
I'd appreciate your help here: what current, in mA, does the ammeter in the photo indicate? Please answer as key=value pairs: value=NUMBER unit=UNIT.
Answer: value=480 unit=mA
